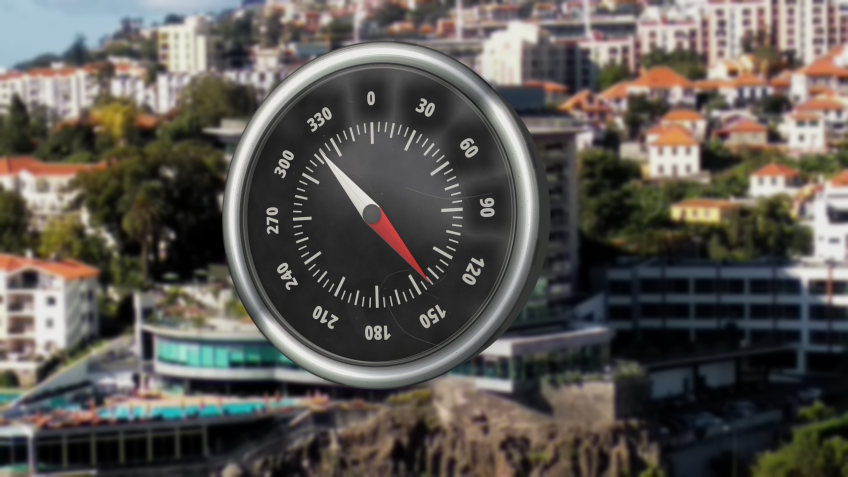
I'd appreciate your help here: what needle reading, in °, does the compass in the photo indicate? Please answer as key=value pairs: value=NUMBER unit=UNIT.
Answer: value=140 unit=°
